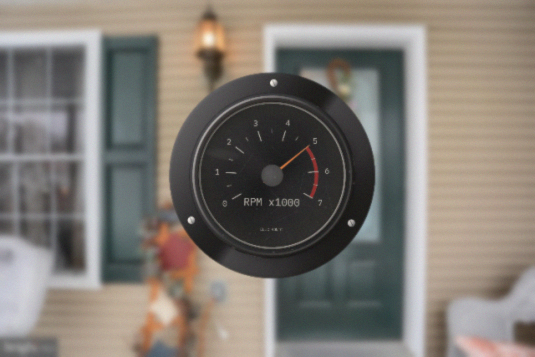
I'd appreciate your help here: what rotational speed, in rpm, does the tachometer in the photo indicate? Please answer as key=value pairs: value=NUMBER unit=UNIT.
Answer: value=5000 unit=rpm
